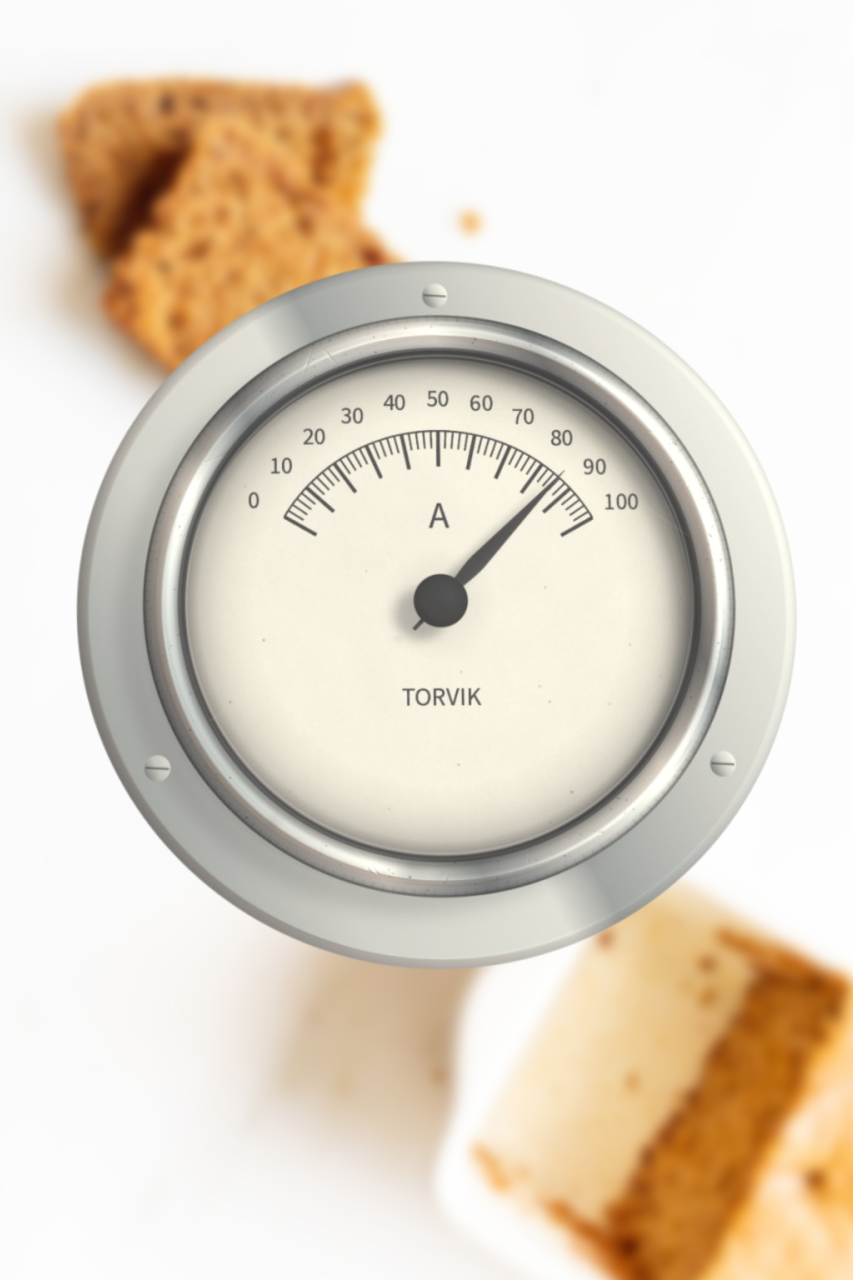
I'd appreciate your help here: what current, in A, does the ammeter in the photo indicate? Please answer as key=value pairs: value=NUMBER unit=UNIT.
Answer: value=86 unit=A
